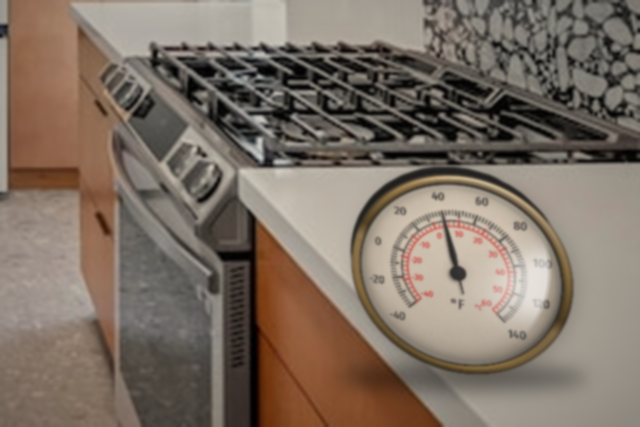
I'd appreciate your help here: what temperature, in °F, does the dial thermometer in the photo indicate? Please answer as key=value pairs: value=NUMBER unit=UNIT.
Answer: value=40 unit=°F
